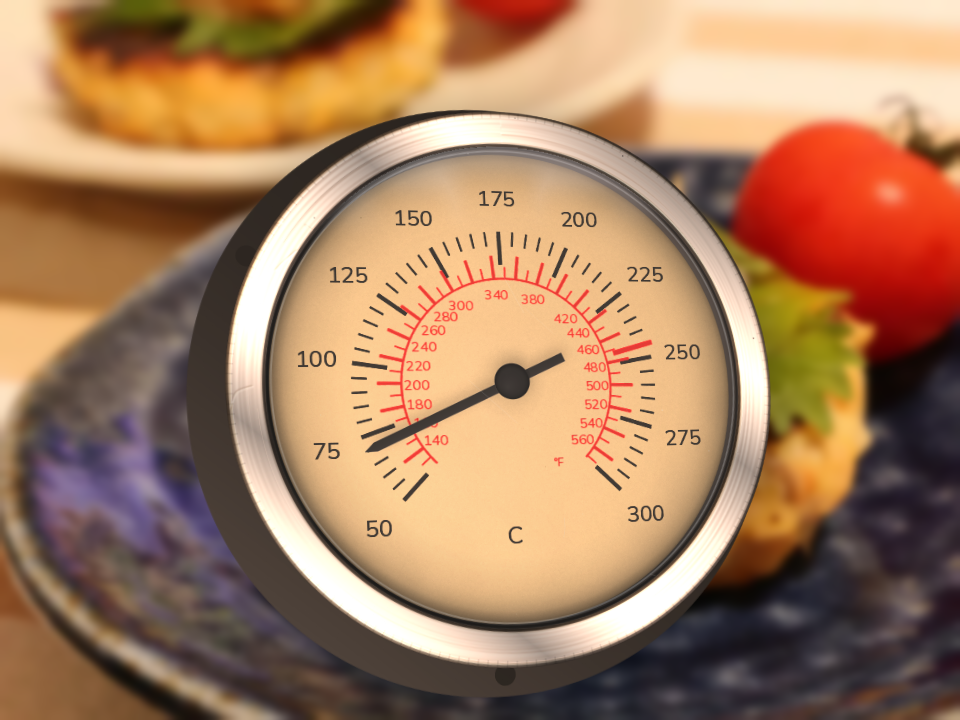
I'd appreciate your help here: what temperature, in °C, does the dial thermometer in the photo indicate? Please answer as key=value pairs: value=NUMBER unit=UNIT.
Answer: value=70 unit=°C
